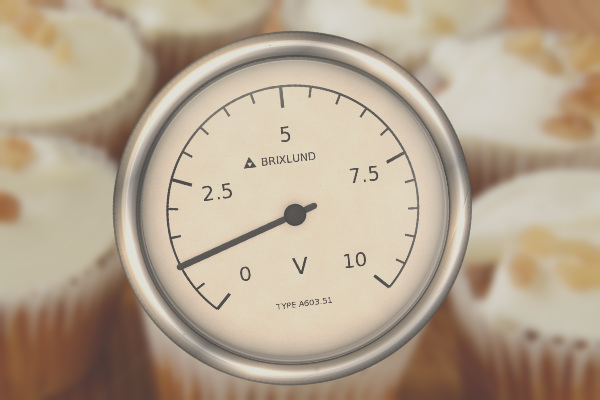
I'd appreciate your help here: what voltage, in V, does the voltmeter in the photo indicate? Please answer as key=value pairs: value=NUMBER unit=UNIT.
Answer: value=1 unit=V
